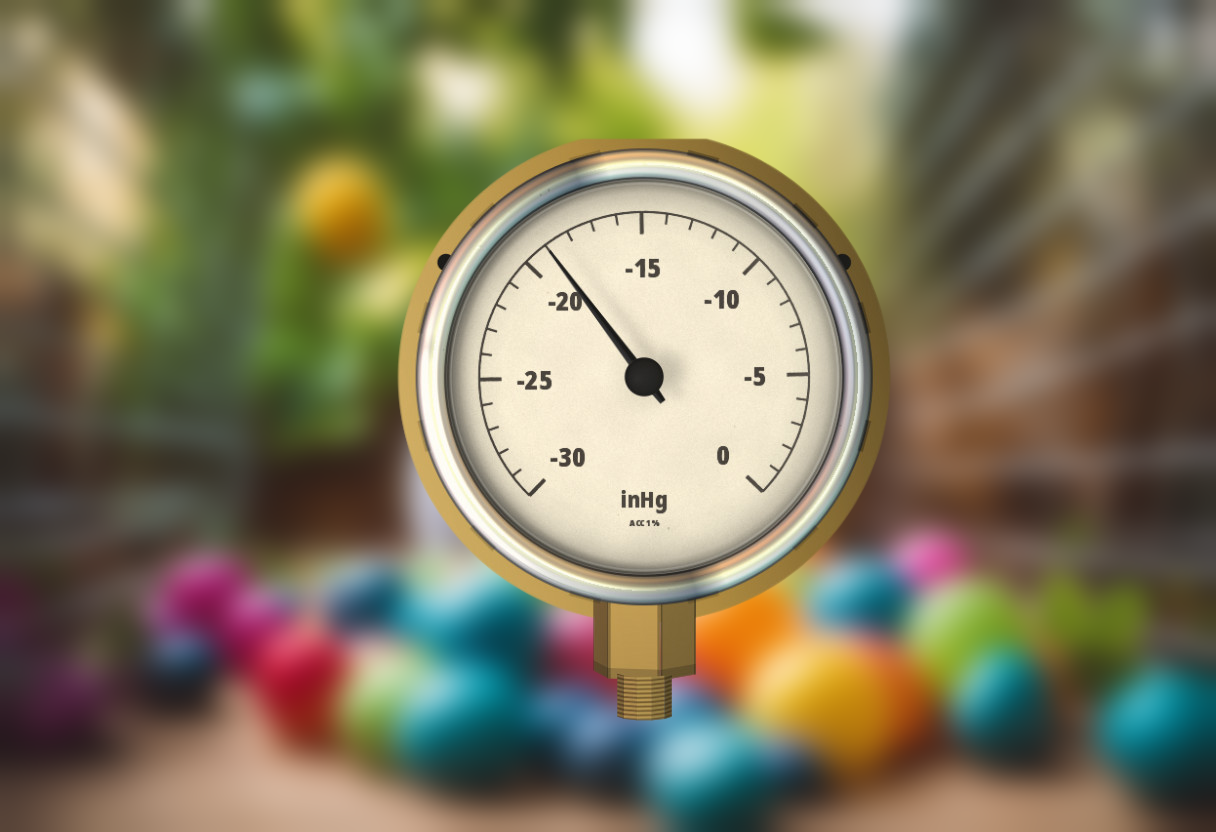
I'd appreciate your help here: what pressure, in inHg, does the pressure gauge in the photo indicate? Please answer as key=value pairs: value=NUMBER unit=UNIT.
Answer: value=-19 unit=inHg
